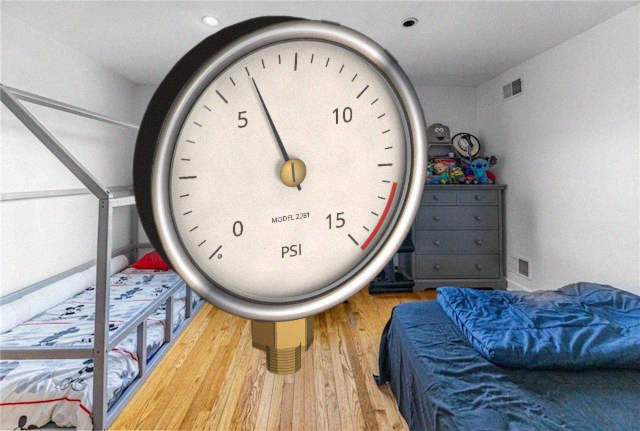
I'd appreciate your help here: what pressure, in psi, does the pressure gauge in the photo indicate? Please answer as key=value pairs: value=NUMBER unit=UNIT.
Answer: value=6 unit=psi
